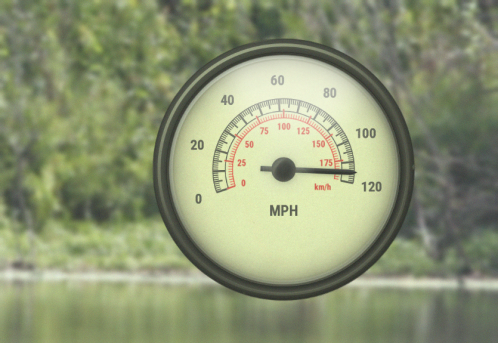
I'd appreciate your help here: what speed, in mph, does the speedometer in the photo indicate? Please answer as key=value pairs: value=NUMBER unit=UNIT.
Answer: value=115 unit=mph
